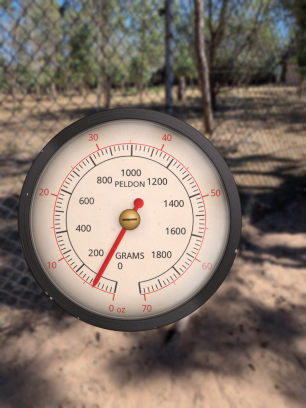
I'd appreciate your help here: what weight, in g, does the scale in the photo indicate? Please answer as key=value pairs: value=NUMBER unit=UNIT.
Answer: value=100 unit=g
